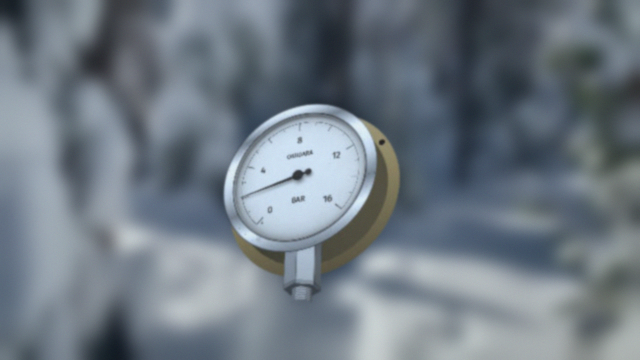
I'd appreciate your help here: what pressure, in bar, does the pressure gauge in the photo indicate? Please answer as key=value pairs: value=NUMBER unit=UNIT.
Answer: value=2 unit=bar
